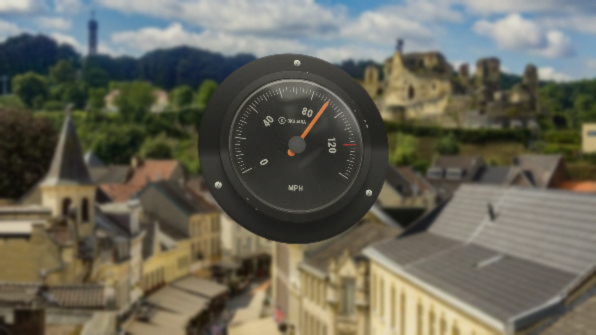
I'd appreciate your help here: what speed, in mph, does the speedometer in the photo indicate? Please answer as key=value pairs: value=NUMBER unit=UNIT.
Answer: value=90 unit=mph
